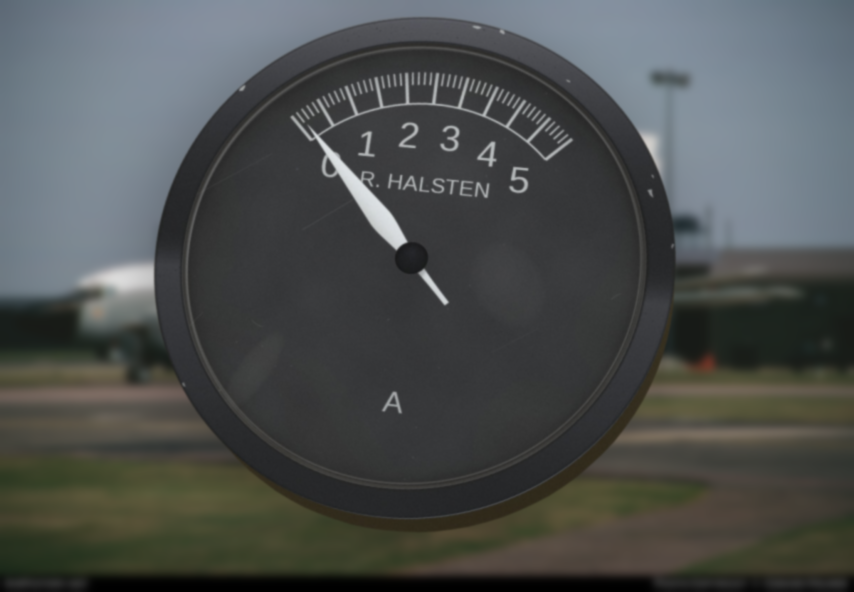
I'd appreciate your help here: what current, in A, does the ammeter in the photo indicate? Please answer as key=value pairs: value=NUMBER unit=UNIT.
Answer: value=0.1 unit=A
